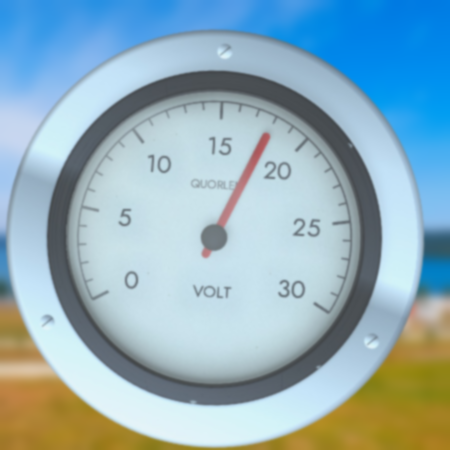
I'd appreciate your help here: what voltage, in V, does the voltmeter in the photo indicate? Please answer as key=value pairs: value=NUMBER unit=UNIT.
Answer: value=18 unit=V
